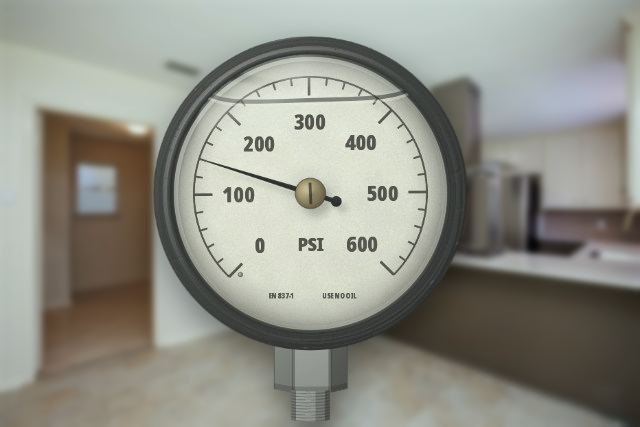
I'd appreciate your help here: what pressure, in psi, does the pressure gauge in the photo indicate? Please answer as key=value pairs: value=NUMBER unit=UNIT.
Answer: value=140 unit=psi
